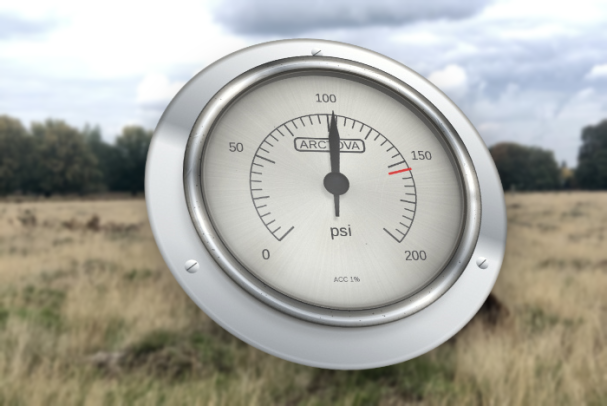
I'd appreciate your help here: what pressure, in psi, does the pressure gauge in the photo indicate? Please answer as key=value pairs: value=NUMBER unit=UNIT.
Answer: value=102.5 unit=psi
